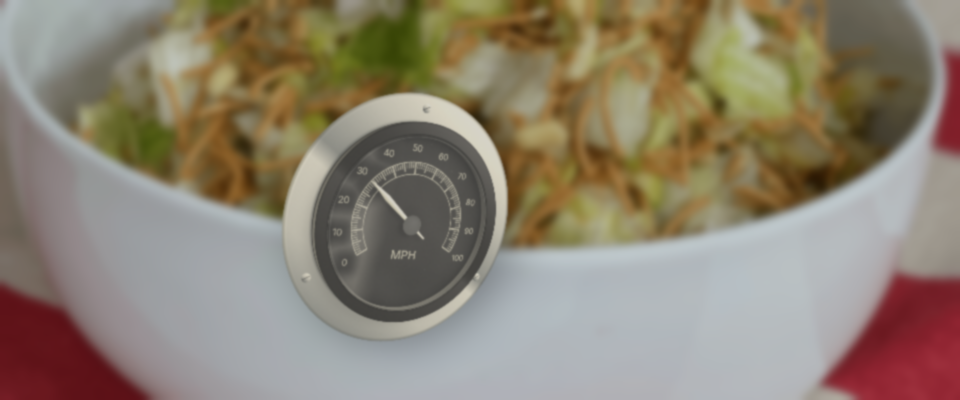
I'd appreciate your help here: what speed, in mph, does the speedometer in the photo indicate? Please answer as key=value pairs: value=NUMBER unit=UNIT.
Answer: value=30 unit=mph
